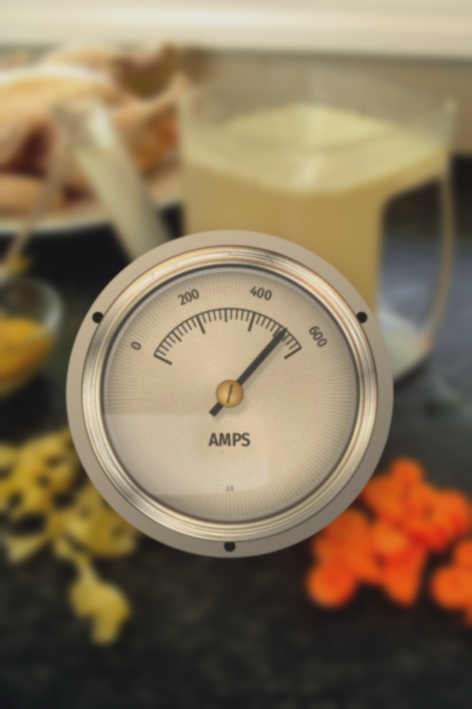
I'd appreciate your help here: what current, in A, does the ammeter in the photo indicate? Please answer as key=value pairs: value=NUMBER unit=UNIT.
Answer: value=520 unit=A
